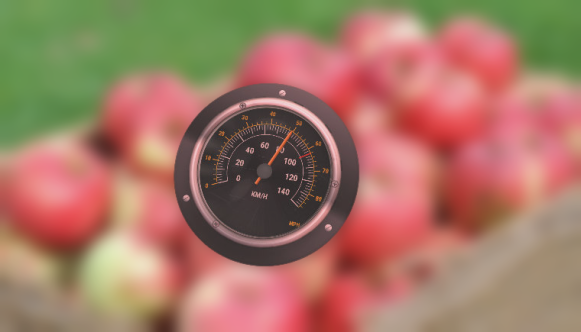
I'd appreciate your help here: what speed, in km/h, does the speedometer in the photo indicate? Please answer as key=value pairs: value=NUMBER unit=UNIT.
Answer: value=80 unit=km/h
